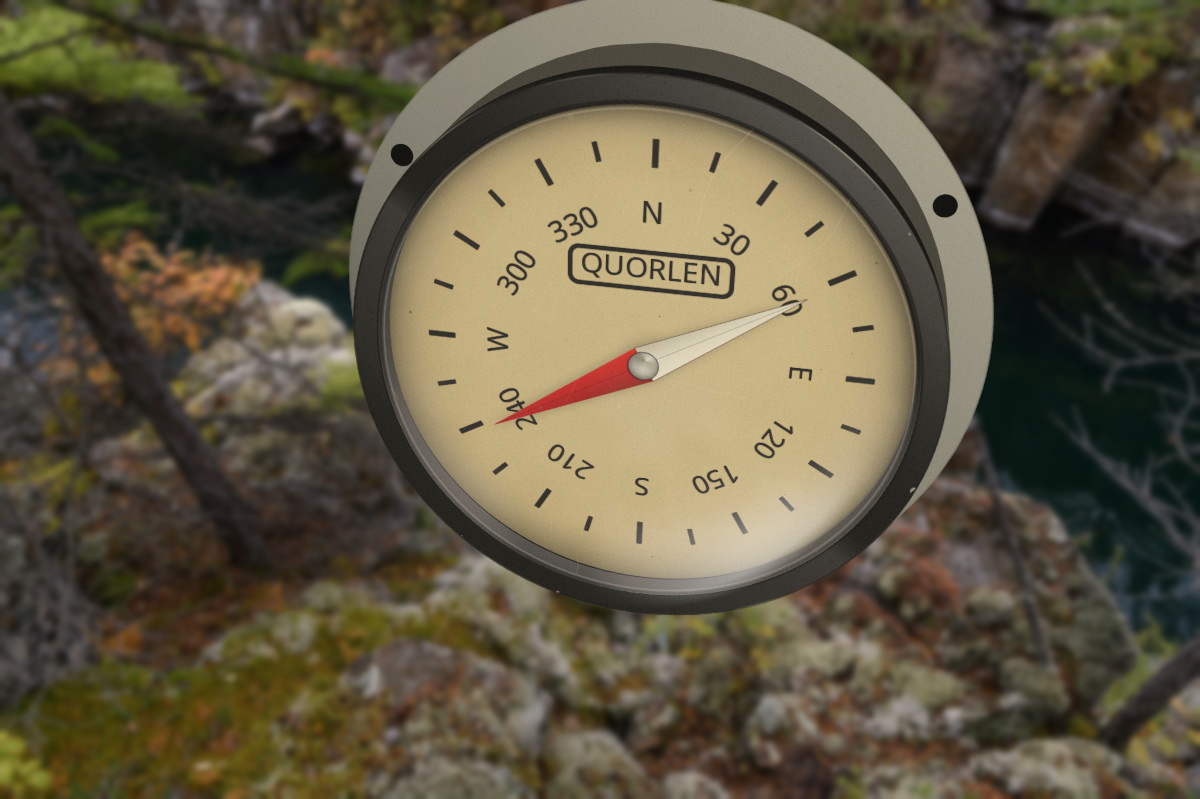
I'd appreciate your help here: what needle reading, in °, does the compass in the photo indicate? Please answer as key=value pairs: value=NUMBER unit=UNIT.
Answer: value=240 unit=°
